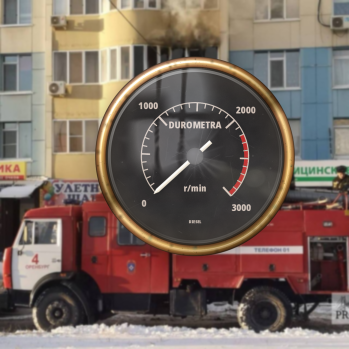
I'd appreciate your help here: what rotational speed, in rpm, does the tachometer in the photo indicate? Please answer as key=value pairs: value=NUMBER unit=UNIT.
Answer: value=0 unit=rpm
